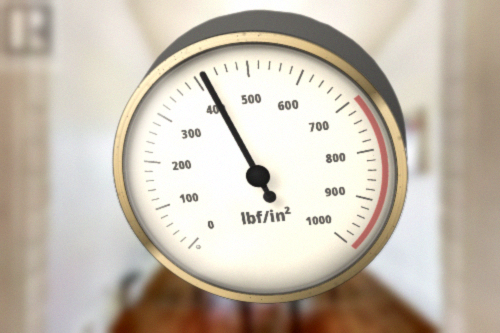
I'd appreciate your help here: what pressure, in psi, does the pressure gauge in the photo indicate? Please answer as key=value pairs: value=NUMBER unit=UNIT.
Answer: value=420 unit=psi
